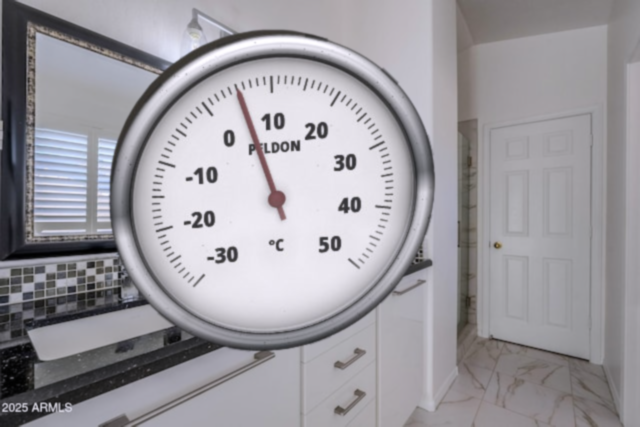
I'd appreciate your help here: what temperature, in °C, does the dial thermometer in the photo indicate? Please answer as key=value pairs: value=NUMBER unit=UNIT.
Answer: value=5 unit=°C
